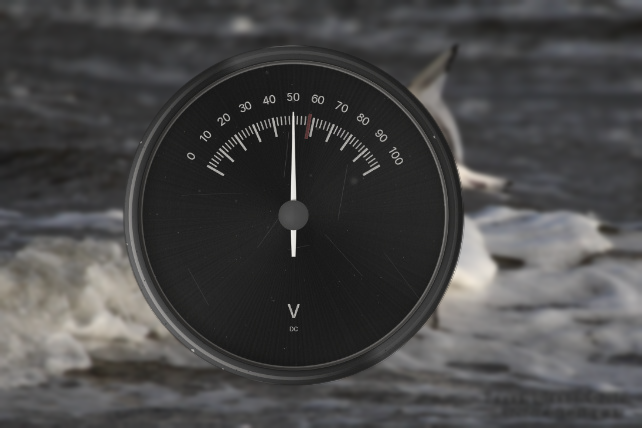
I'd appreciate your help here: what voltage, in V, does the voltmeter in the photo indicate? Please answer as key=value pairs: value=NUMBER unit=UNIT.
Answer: value=50 unit=V
